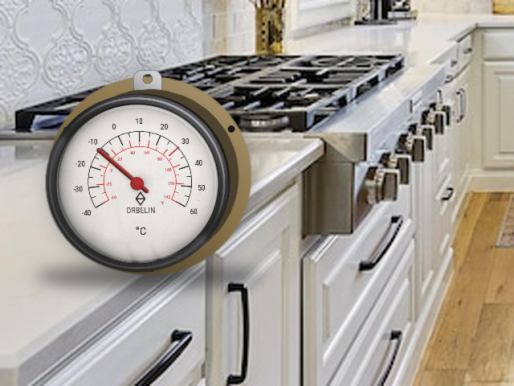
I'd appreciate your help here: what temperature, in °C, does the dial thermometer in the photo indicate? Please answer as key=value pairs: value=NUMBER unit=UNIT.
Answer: value=-10 unit=°C
